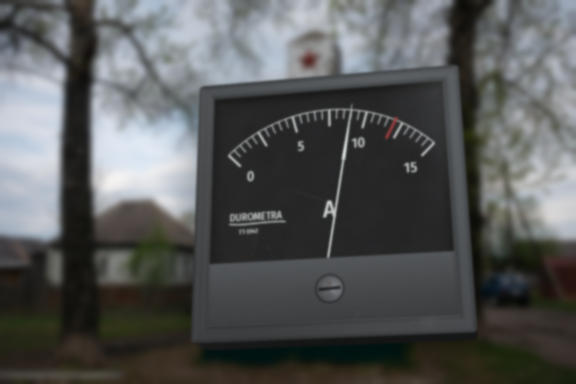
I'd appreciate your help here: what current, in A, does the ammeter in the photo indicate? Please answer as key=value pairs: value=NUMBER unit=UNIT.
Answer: value=9 unit=A
